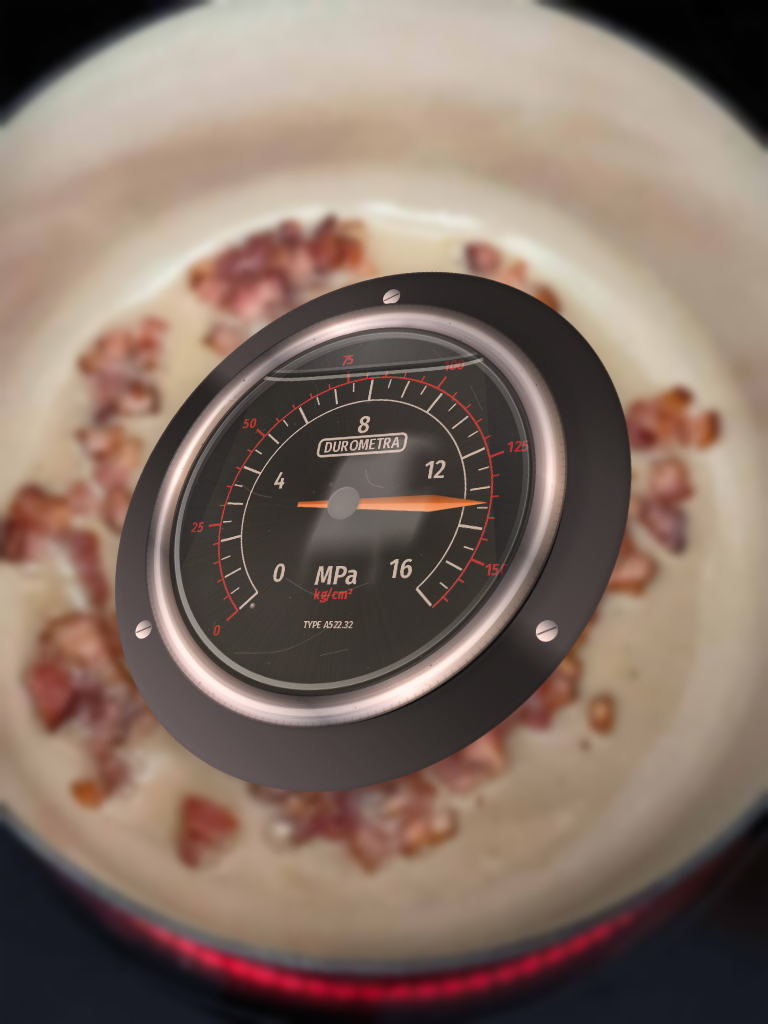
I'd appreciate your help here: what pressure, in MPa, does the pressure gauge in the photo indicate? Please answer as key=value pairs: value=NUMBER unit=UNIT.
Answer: value=13.5 unit=MPa
